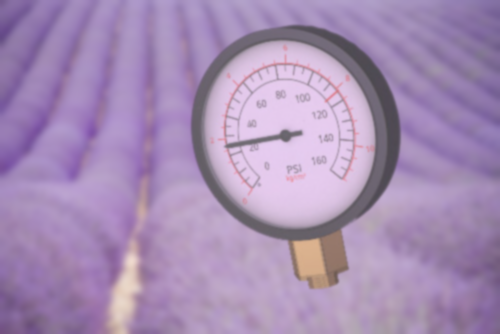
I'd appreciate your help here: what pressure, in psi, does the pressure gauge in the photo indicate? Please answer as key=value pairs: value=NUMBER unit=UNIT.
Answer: value=25 unit=psi
